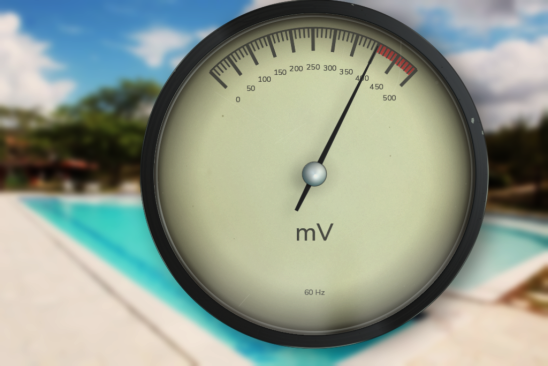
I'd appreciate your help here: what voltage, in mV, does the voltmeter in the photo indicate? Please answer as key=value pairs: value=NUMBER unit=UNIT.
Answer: value=400 unit=mV
